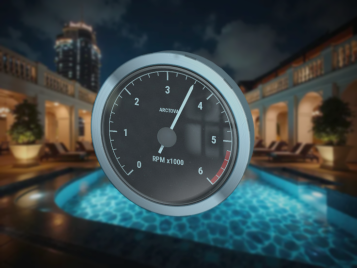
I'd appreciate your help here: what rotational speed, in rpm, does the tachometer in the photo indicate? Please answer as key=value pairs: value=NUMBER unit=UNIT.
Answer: value=3600 unit=rpm
